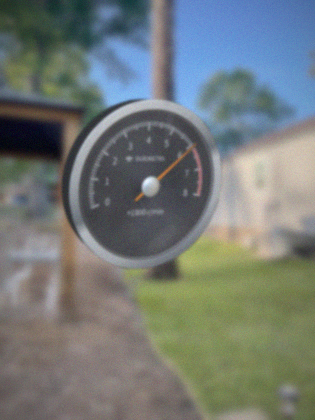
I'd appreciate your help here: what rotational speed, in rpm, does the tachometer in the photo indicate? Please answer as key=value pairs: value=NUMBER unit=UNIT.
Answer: value=6000 unit=rpm
